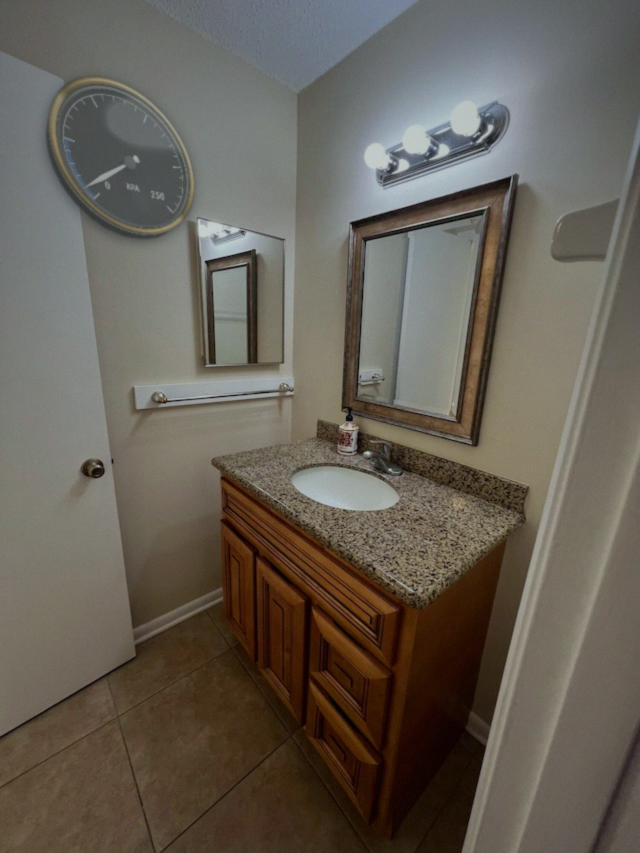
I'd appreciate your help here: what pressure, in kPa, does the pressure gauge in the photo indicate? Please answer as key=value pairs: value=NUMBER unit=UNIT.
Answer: value=10 unit=kPa
